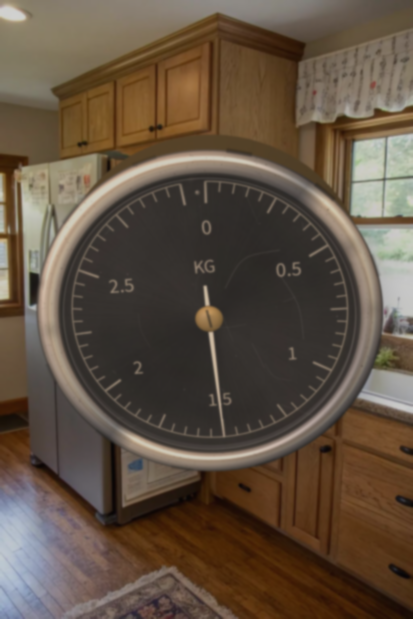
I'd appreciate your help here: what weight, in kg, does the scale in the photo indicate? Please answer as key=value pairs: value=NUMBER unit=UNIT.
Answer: value=1.5 unit=kg
